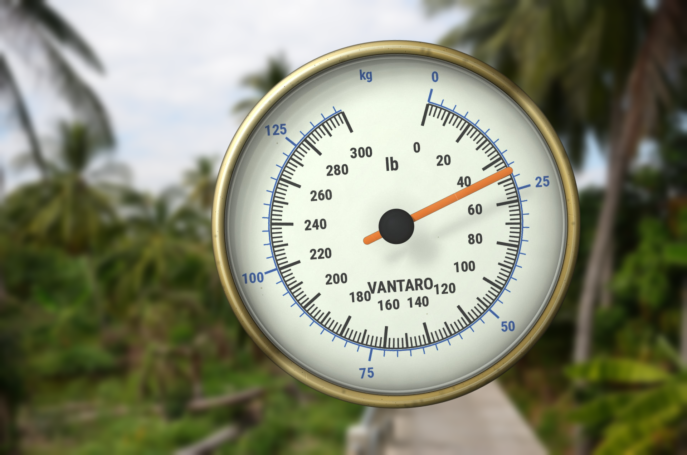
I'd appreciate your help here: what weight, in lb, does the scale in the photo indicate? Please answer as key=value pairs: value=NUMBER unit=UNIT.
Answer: value=46 unit=lb
